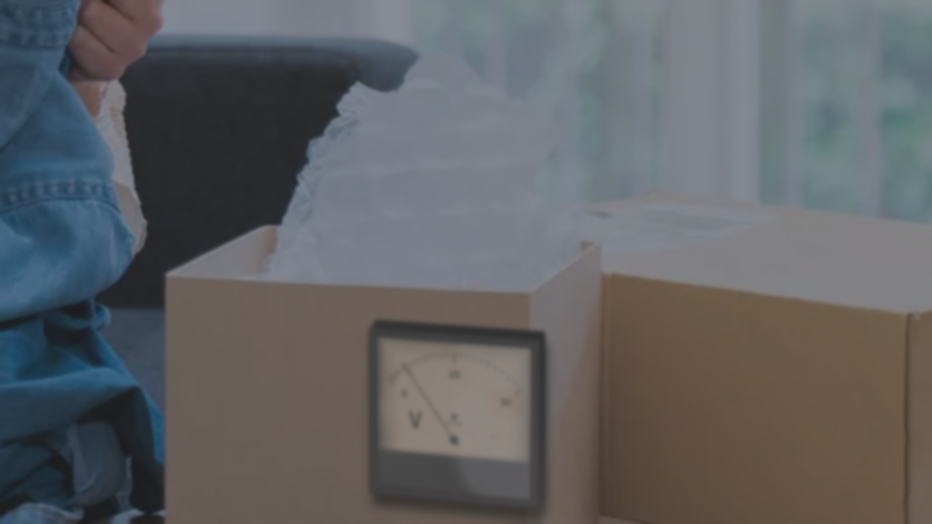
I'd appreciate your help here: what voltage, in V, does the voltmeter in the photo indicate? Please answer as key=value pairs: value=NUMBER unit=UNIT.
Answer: value=10 unit=V
